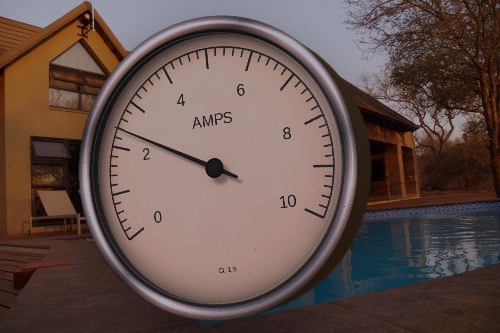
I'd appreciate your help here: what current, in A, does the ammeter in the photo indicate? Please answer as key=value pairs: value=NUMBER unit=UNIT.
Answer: value=2.4 unit=A
